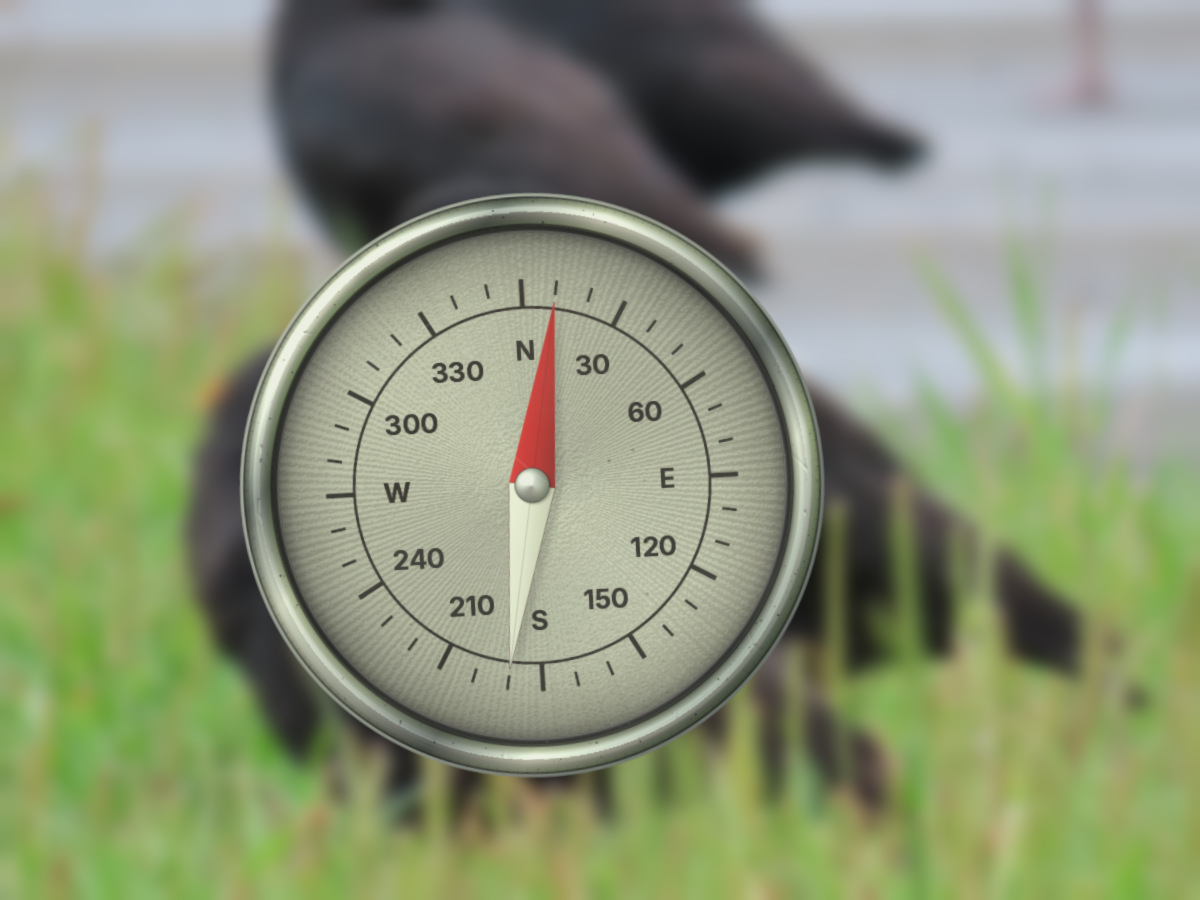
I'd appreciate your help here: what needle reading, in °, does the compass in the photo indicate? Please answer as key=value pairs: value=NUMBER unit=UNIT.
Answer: value=10 unit=°
